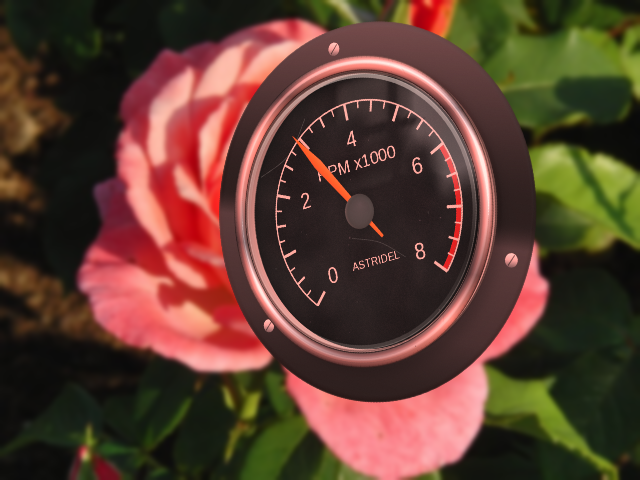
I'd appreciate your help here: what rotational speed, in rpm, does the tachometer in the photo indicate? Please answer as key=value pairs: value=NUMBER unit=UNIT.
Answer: value=3000 unit=rpm
